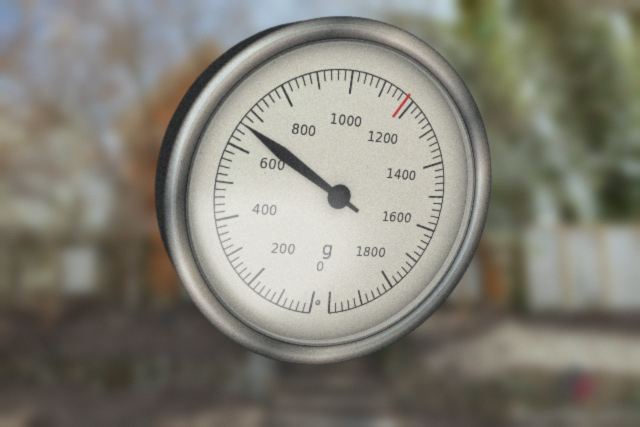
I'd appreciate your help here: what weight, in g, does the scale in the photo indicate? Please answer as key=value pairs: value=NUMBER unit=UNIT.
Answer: value=660 unit=g
